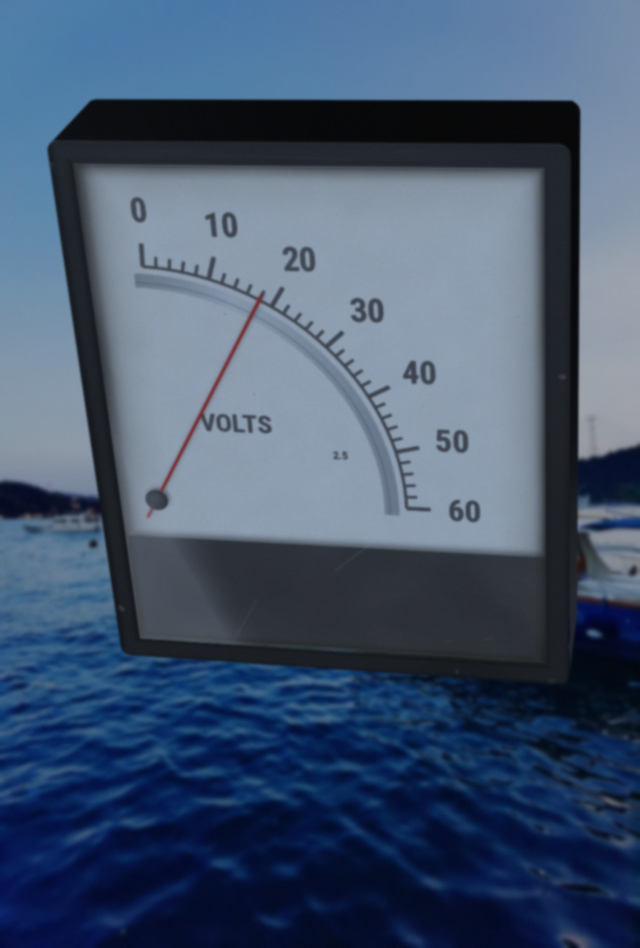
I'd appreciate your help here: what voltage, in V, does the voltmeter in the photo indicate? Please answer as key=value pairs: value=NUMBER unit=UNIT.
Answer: value=18 unit=V
